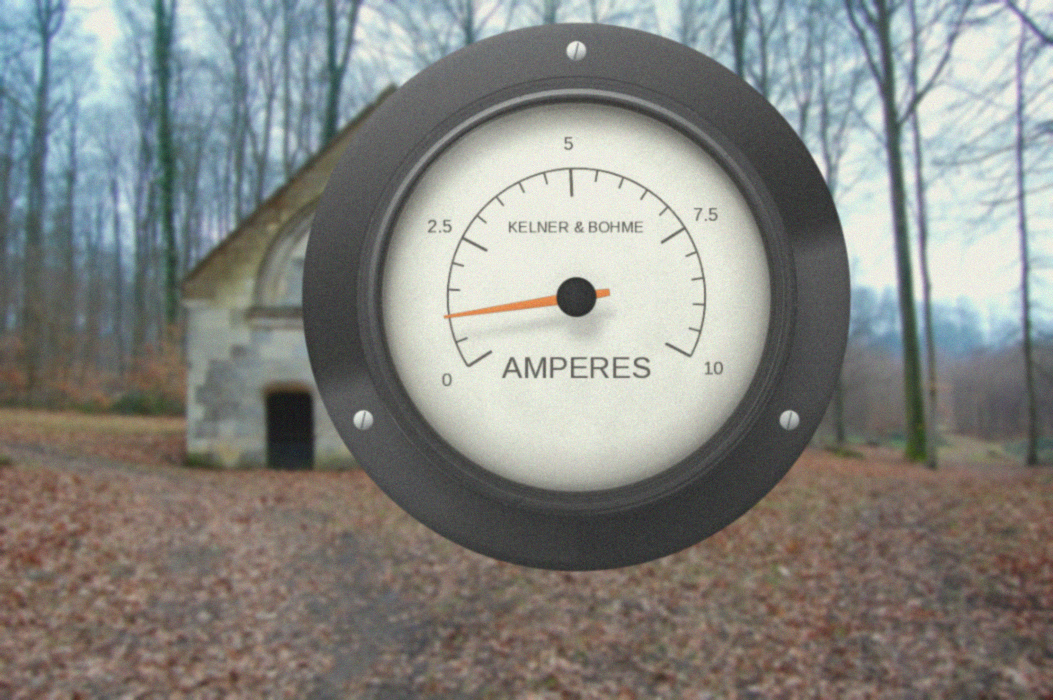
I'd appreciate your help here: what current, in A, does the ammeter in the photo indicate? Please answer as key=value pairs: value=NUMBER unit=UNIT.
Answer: value=1 unit=A
